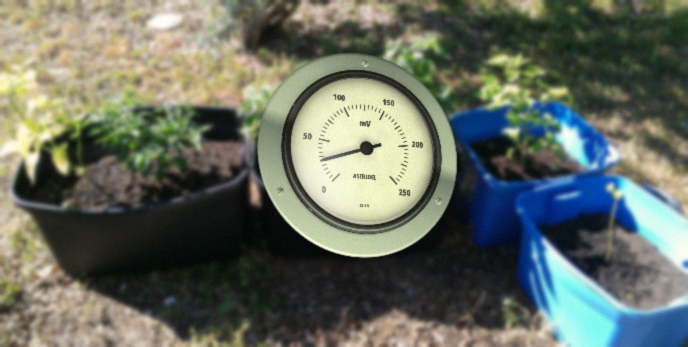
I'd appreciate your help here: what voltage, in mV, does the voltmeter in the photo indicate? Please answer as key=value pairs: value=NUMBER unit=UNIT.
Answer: value=25 unit=mV
